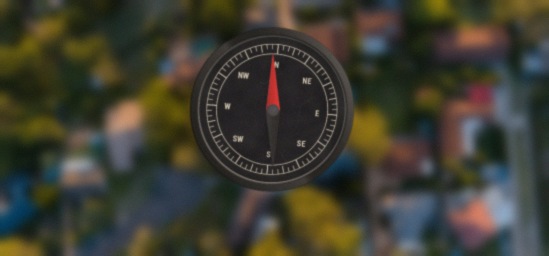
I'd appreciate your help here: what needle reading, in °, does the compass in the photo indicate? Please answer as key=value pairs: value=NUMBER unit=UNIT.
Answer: value=355 unit=°
